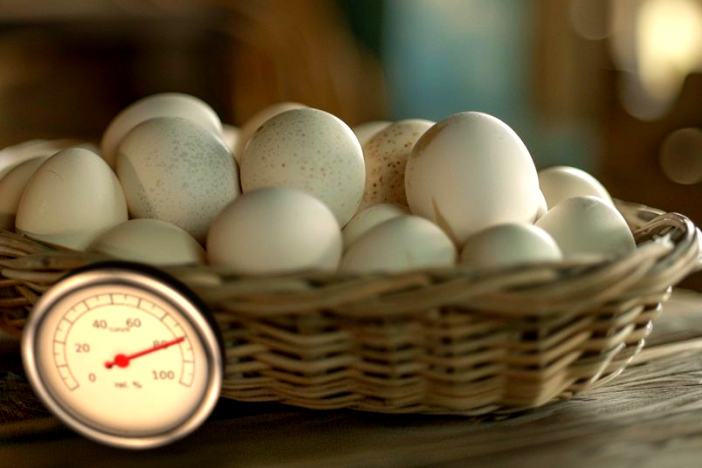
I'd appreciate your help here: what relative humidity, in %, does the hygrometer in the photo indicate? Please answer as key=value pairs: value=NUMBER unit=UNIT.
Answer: value=80 unit=%
